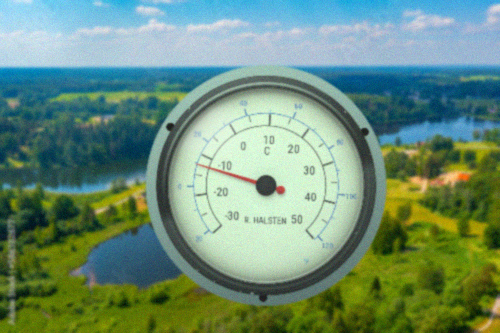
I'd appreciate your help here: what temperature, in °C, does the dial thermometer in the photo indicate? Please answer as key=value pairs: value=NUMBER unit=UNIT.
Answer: value=-12.5 unit=°C
